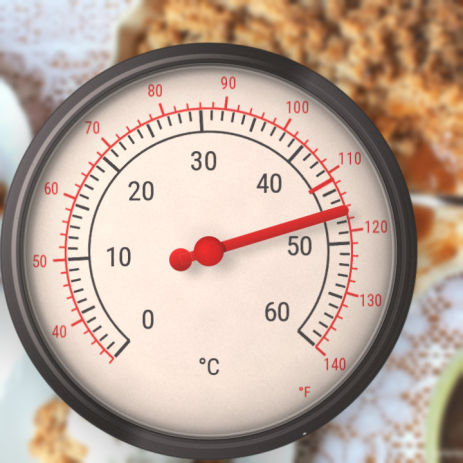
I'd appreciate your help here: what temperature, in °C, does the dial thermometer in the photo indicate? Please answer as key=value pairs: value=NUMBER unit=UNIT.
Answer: value=47 unit=°C
